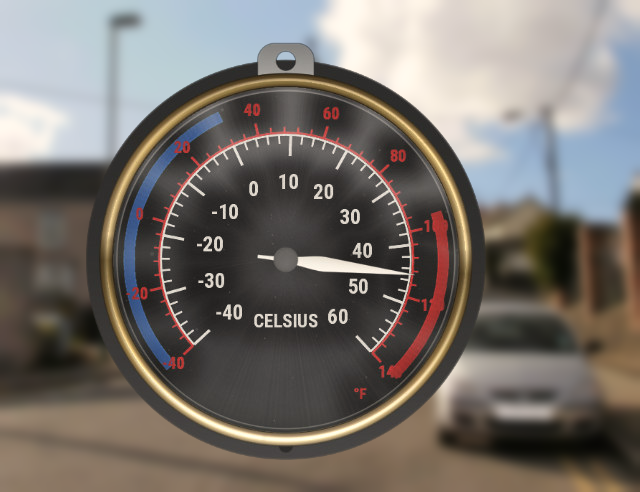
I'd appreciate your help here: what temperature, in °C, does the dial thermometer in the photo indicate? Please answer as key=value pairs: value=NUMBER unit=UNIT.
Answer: value=45 unit=°C
